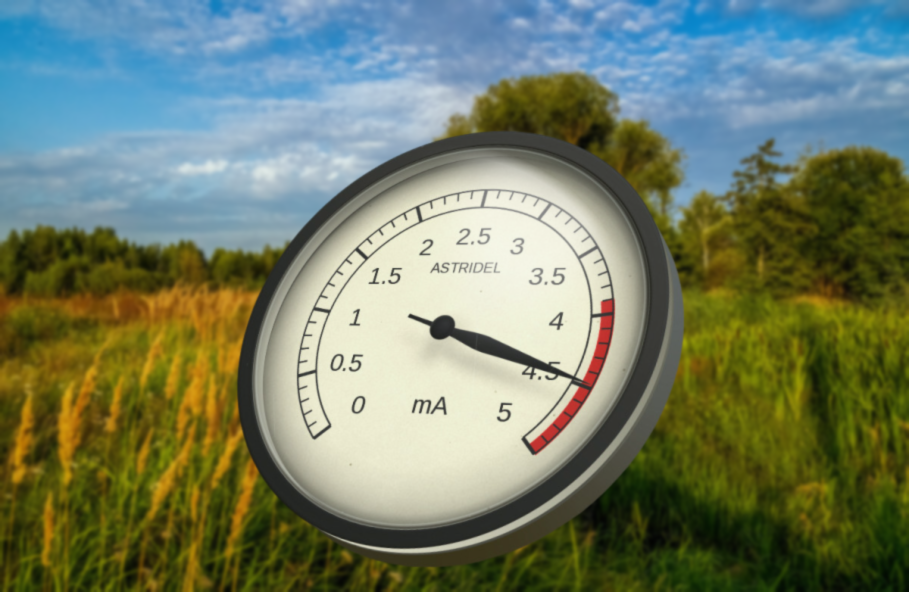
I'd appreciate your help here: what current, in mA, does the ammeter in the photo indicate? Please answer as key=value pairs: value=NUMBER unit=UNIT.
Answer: value=4.5 unit=mA
